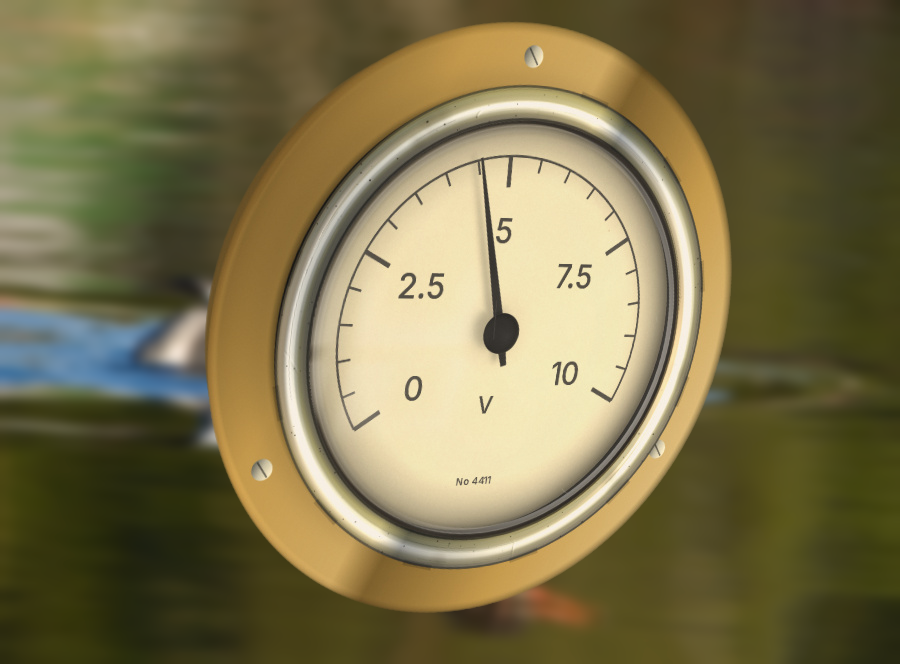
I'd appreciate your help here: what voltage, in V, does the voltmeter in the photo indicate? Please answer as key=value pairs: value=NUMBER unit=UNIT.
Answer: value=4.5 unit=V
